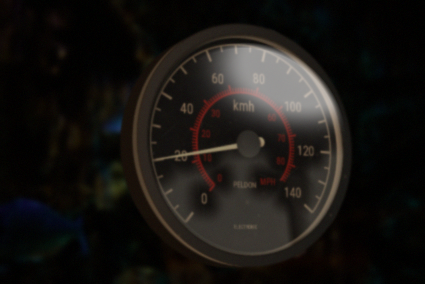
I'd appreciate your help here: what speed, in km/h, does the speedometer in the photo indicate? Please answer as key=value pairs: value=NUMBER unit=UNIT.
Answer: value=20 unit=km/h
